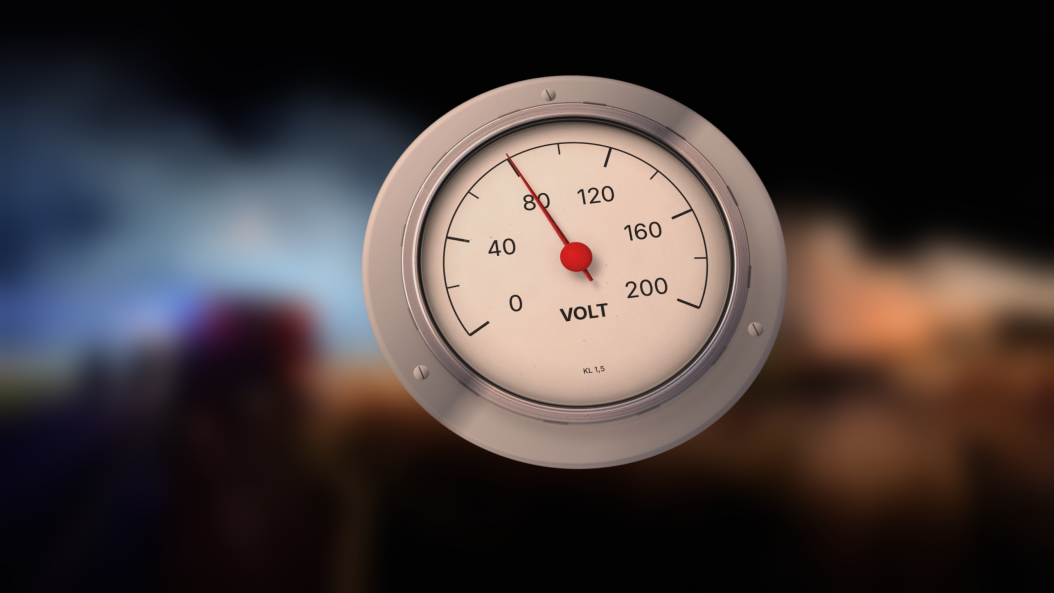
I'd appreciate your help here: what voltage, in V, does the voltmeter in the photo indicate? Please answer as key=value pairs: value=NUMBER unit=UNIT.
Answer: value=80 unit=V
